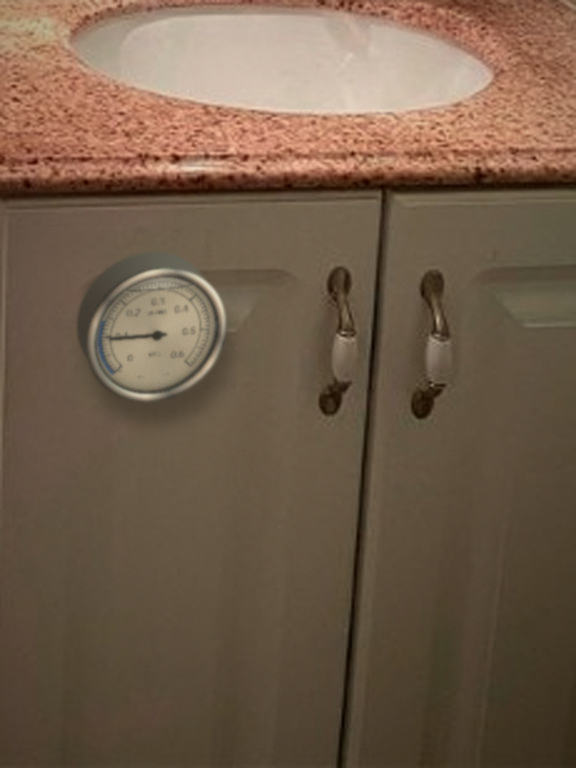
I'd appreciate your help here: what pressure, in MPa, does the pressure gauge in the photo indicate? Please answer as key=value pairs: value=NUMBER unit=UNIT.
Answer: value=0.1 unit=MPa
